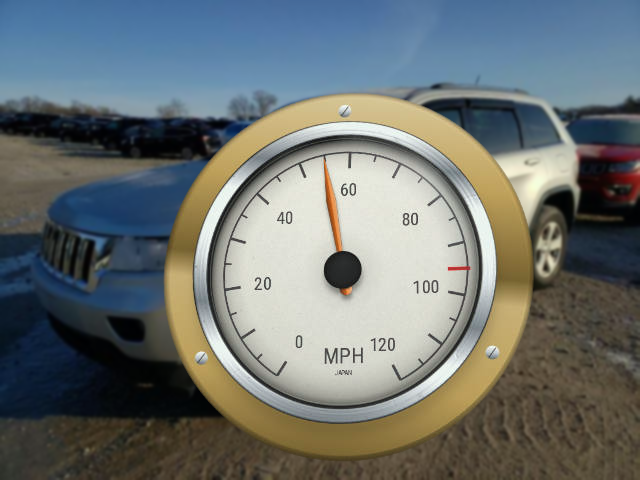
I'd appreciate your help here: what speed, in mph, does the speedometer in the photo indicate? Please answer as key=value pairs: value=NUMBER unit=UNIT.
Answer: value=55 unit=mph
